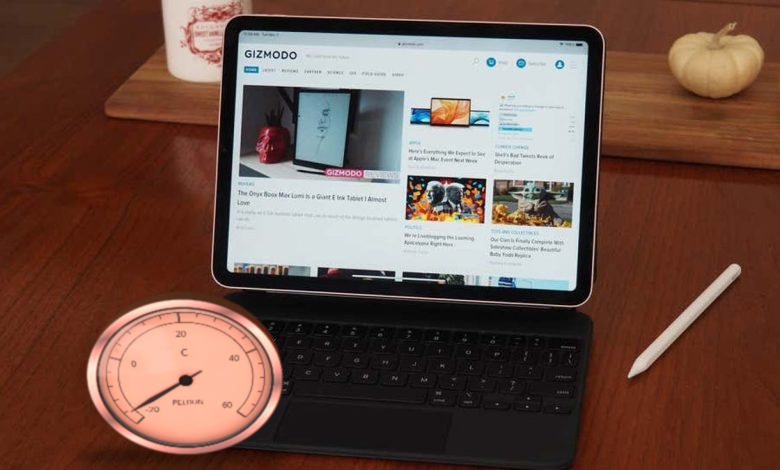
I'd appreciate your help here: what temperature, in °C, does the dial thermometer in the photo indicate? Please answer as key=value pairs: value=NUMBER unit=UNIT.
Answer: value=-16 unit=°C
